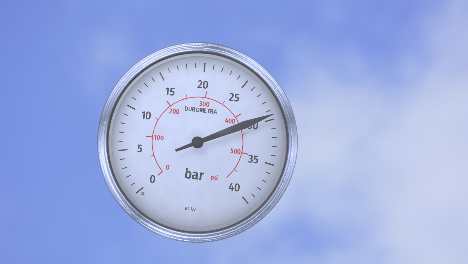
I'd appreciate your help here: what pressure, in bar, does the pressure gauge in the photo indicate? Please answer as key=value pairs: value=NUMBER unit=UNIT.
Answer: value=29.5 unit=bar
